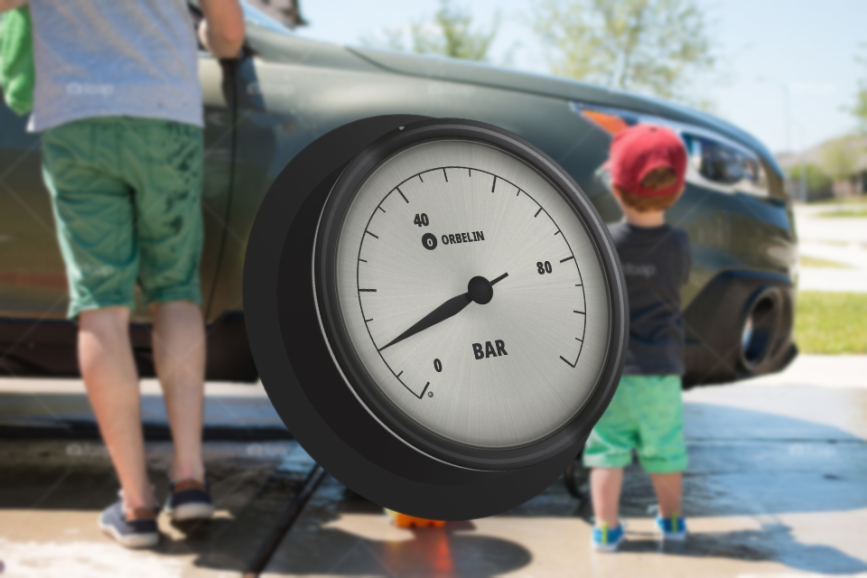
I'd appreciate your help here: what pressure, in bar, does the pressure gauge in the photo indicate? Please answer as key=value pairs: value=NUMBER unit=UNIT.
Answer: value=10 unit=bar
